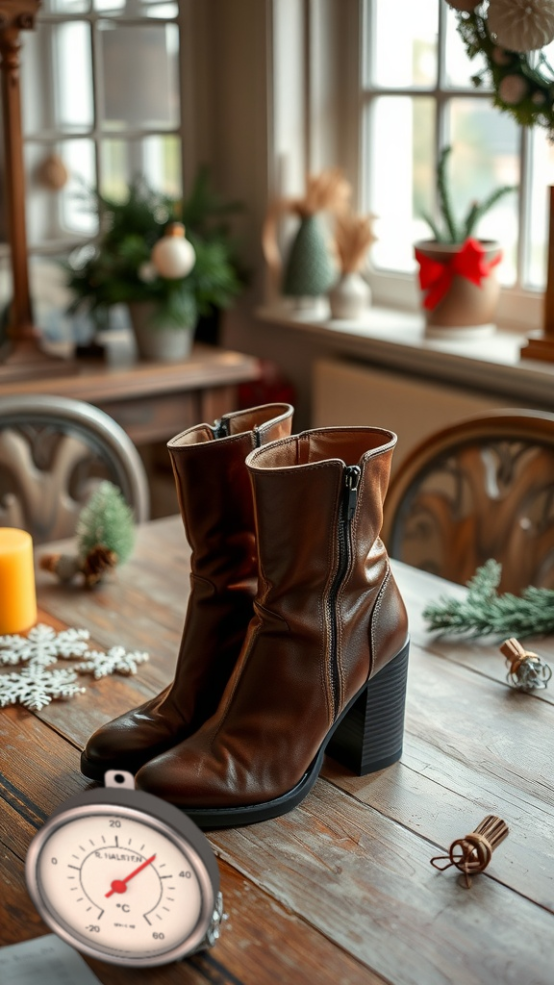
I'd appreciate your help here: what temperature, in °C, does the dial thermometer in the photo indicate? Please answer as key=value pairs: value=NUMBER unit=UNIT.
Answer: value=32 unit=°C
